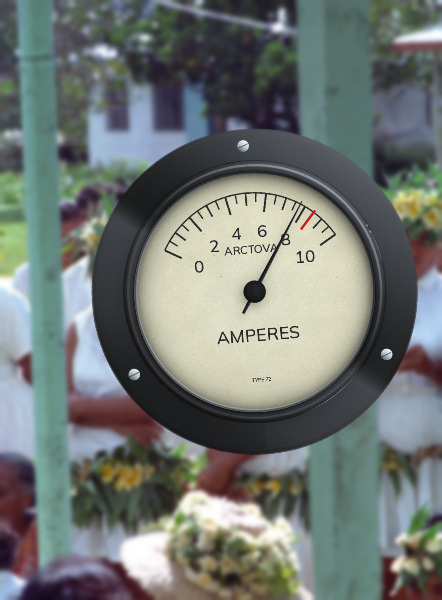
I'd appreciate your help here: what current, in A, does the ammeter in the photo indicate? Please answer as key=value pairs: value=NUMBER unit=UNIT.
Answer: value=7.75 unit=A
